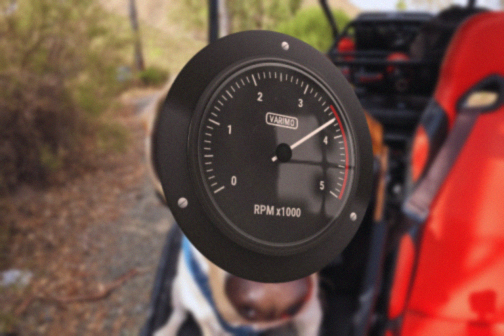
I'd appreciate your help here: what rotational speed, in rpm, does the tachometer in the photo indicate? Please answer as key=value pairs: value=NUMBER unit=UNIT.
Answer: value=3700 unit=rpm
